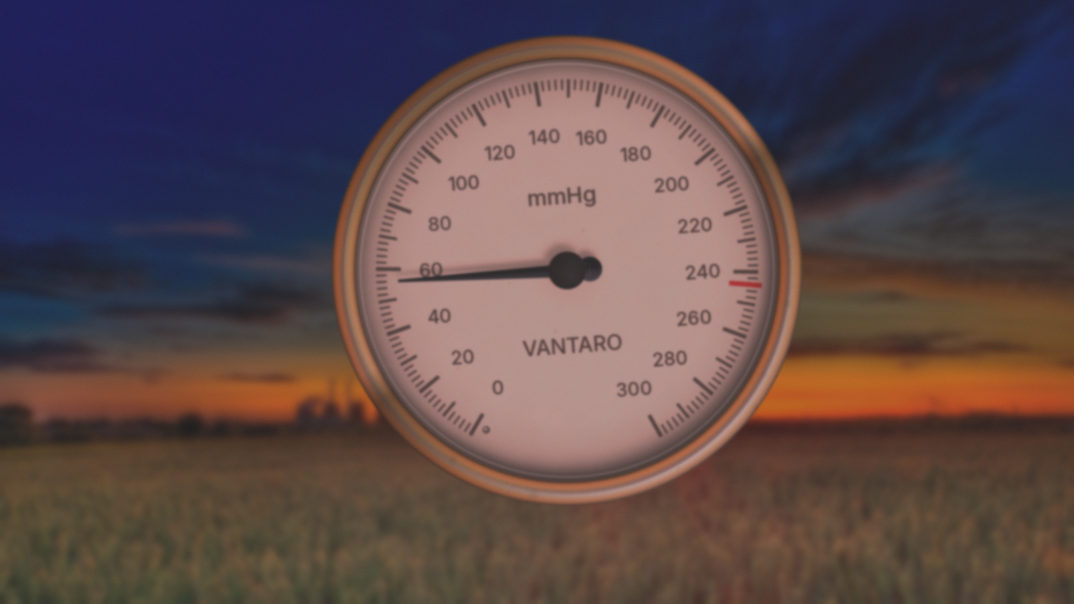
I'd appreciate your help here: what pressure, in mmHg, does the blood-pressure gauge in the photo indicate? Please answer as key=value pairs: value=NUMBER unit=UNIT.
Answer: value=56 unit=mmHg
